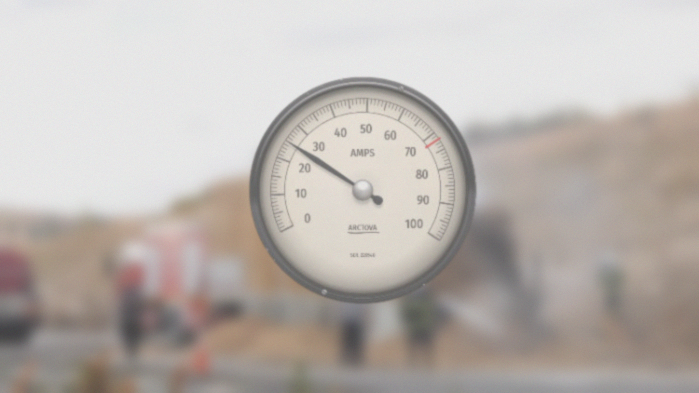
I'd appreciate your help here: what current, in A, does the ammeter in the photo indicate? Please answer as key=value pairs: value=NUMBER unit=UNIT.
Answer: value=25 unit=A
